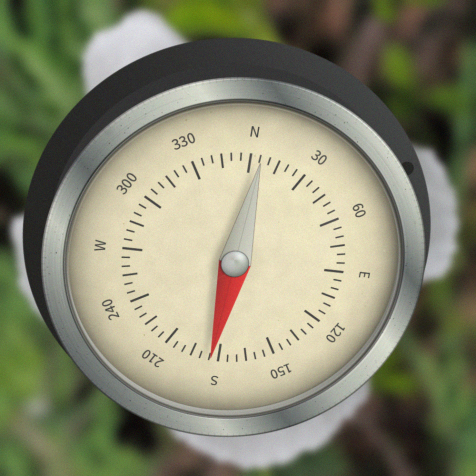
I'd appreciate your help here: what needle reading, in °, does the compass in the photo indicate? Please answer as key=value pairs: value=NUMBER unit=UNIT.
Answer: value=185 unit=°
